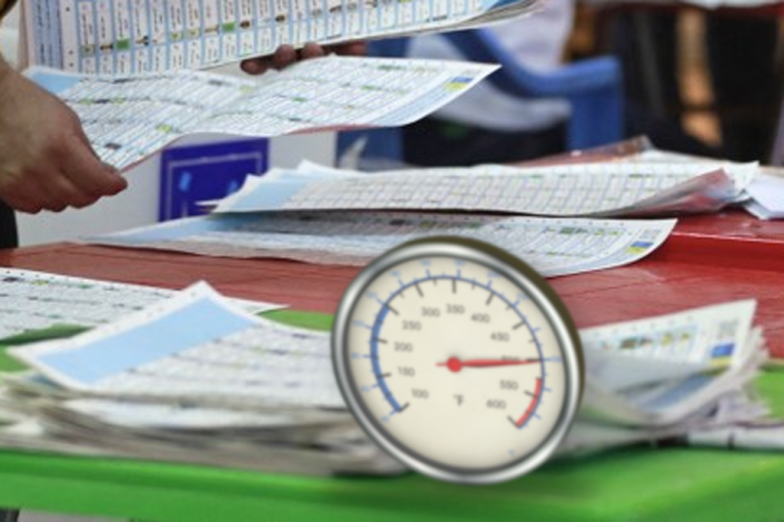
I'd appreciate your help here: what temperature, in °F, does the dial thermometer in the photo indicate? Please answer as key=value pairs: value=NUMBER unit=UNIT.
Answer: value=500 unit=°F
